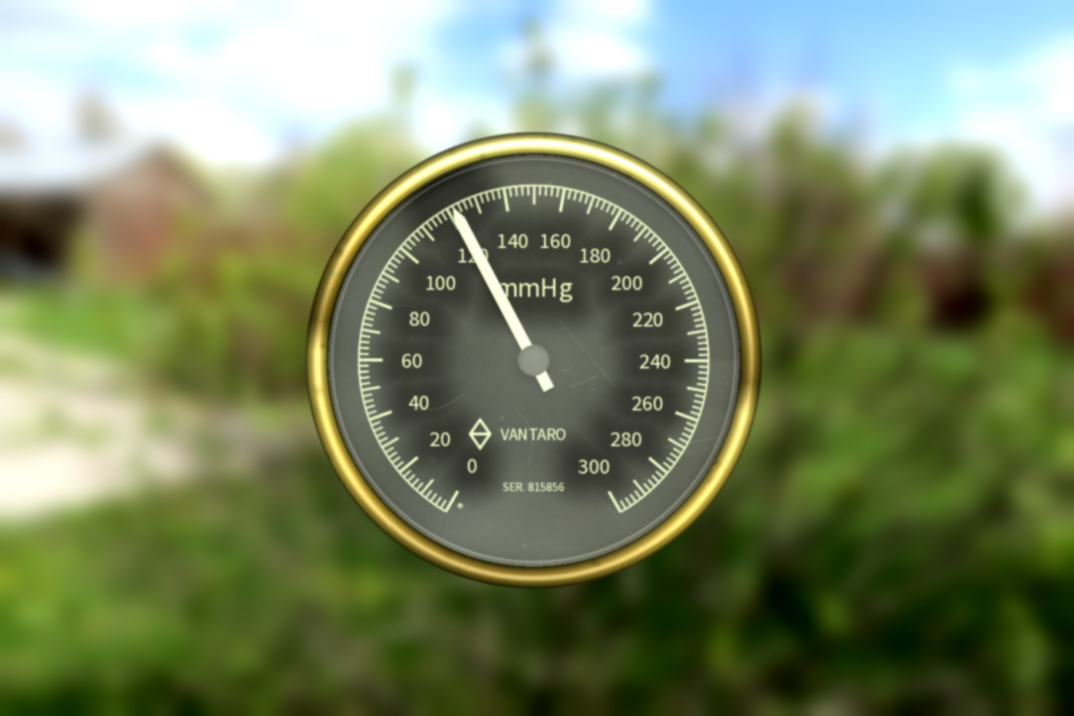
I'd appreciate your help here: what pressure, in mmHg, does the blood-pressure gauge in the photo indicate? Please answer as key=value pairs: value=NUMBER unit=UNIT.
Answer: value=122 unit=mmHg
